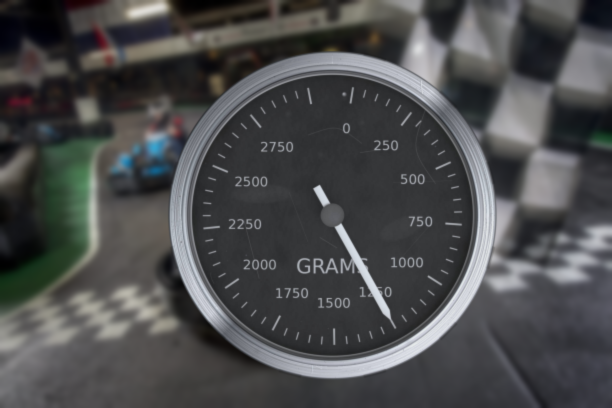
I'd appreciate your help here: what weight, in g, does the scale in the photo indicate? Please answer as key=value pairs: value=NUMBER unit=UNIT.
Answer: value=1250 unit=g
